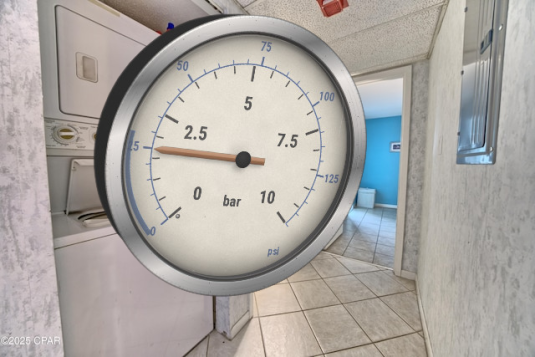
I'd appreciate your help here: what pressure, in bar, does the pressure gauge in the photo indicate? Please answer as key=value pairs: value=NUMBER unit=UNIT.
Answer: value=1.75 unit=bar
